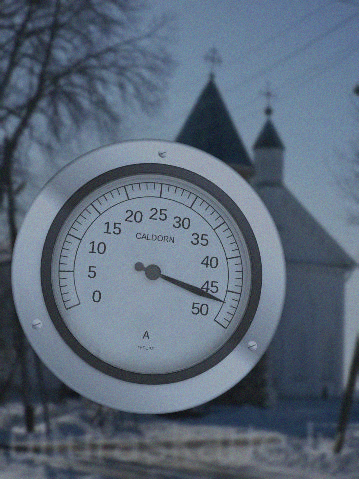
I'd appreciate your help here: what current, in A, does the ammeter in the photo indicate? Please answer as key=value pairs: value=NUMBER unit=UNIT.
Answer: value=47 unit=A
